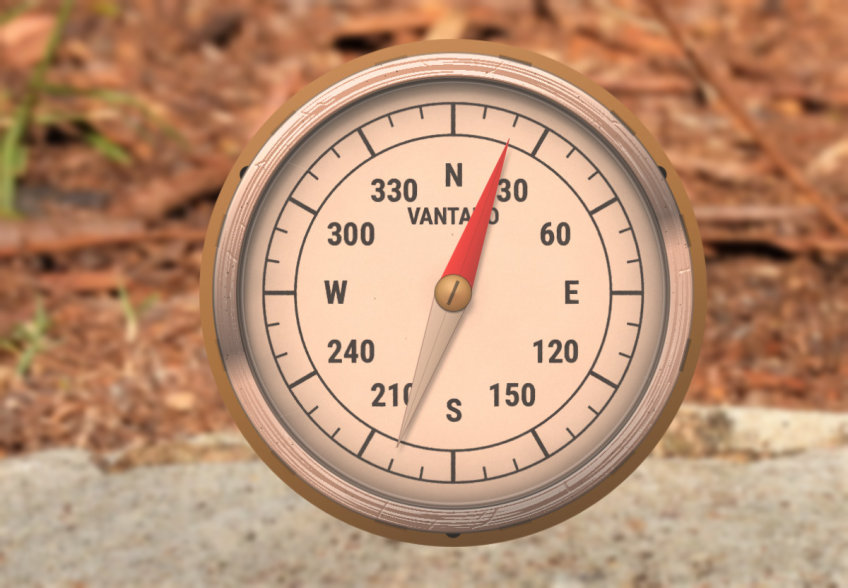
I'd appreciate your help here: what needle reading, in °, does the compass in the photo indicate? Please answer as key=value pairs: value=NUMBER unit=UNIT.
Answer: value=20 unit=°
